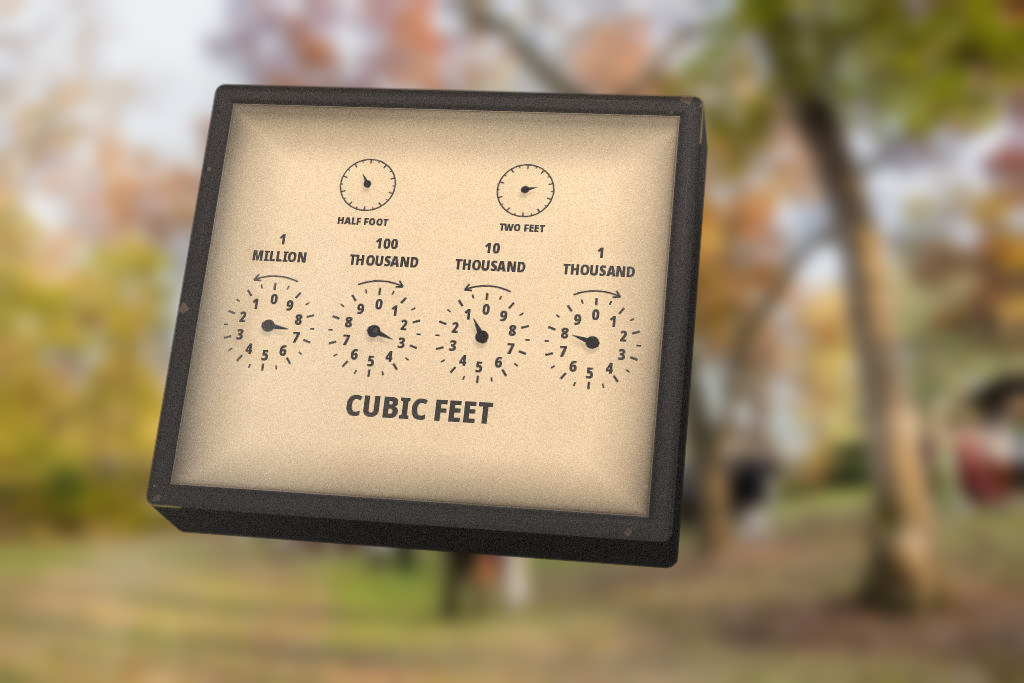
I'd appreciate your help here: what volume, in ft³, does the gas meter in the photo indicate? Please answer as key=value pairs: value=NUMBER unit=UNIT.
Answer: value=730800 unit=ft³
